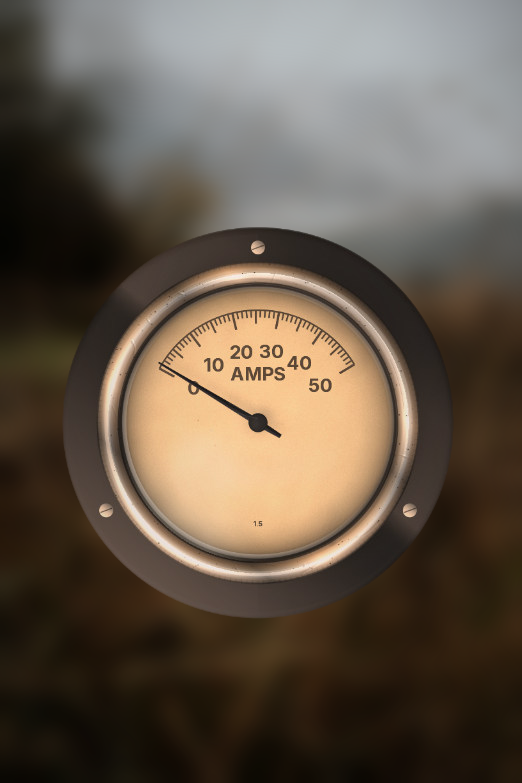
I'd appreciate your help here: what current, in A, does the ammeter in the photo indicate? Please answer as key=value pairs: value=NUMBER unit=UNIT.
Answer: value=1 unit=A
